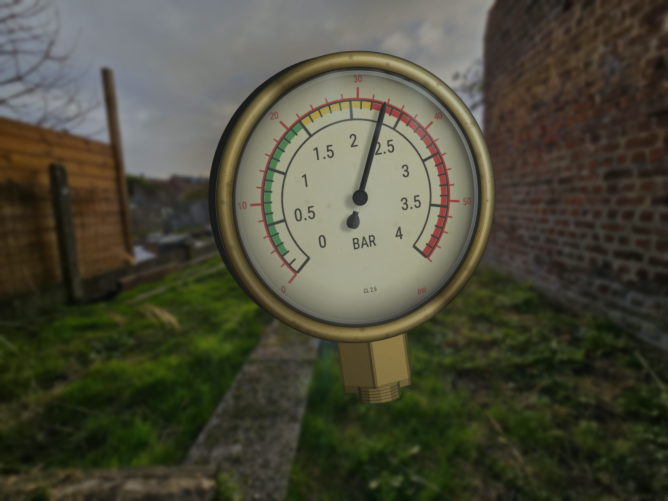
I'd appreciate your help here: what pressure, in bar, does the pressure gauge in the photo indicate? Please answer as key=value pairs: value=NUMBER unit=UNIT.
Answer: value=2.3 unit=bar
